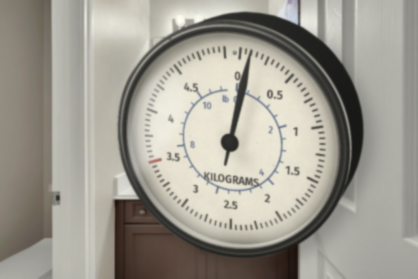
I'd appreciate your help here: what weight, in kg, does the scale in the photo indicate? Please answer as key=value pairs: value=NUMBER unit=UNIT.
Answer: value=0.1 unit=kg
